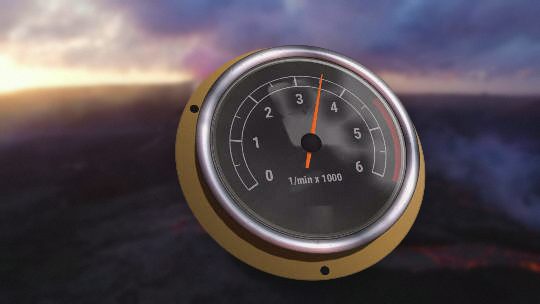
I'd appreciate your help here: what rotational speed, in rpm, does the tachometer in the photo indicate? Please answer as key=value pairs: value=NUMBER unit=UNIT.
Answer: value=3500 unit=rpm
